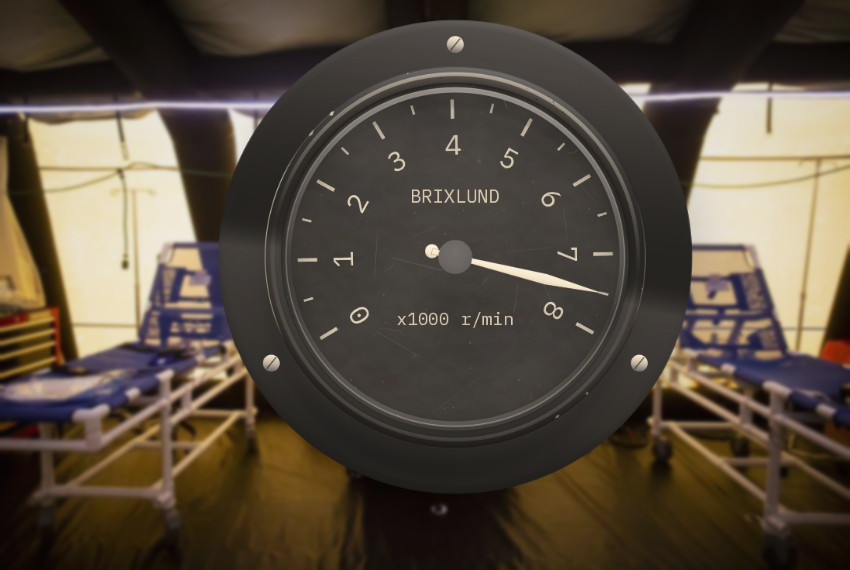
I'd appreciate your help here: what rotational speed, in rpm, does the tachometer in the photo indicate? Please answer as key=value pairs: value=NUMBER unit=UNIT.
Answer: value=7500 unit=rpm
